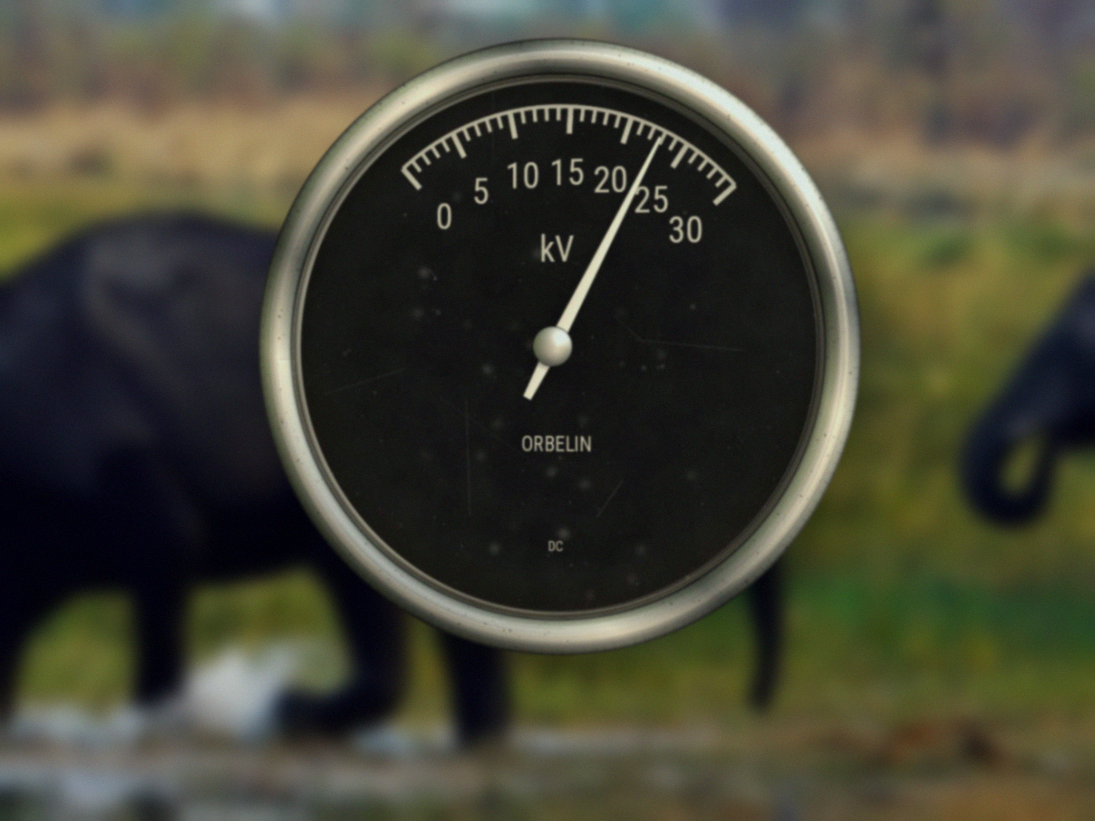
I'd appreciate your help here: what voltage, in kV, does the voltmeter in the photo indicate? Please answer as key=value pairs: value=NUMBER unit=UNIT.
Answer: value=23 unit=kV
